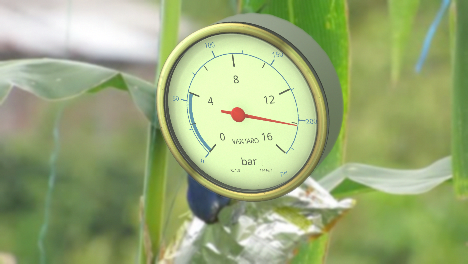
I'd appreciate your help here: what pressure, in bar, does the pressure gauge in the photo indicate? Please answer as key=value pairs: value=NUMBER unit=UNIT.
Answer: value=14 unit=bar
